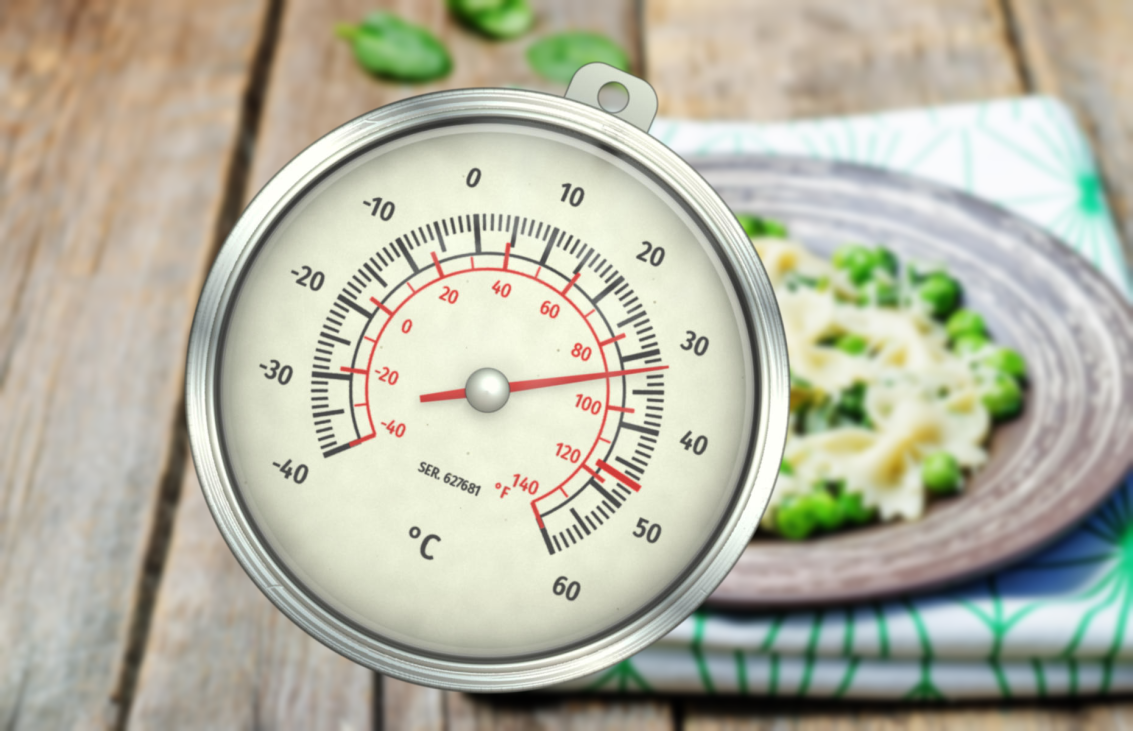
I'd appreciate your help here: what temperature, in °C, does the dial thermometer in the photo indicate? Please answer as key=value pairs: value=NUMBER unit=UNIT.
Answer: value=32 unit=°C
